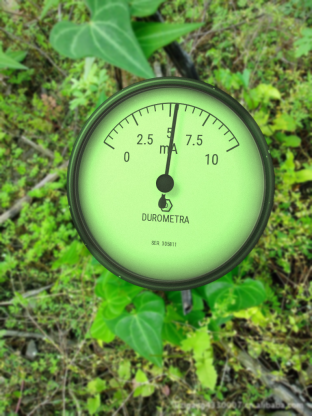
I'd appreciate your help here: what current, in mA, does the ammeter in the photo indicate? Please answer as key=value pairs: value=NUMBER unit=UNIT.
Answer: value=5.5 unit=mA
